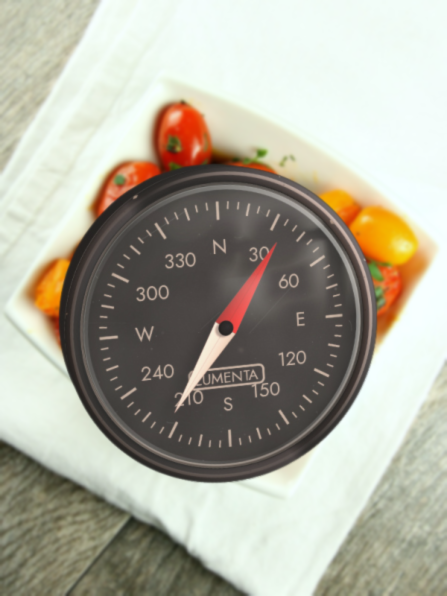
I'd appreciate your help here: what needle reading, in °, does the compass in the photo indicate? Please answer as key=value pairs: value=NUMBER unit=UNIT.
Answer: value=35 unit=°
